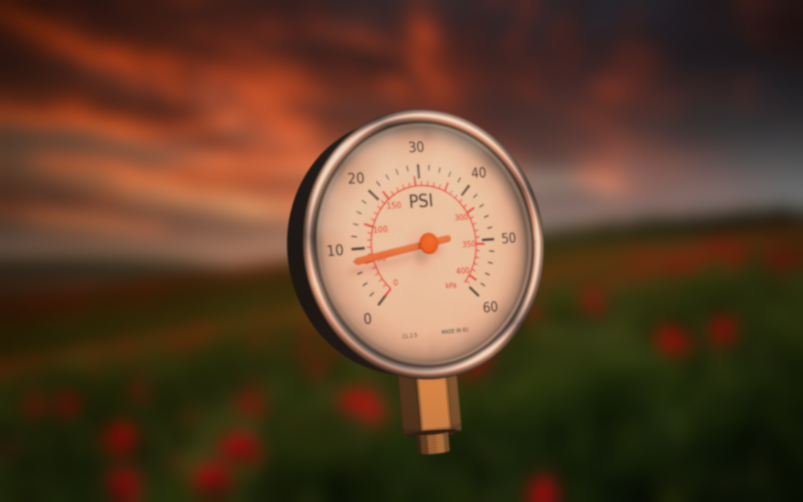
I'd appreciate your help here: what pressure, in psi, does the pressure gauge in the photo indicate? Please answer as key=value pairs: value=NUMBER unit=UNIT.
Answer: value=8 unit=psi
